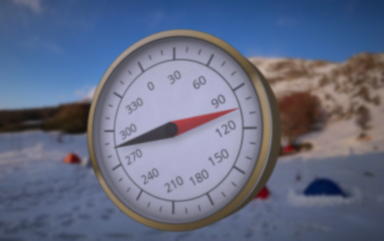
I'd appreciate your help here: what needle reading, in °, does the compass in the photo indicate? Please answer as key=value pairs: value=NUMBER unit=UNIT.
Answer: value=105 unit=°
